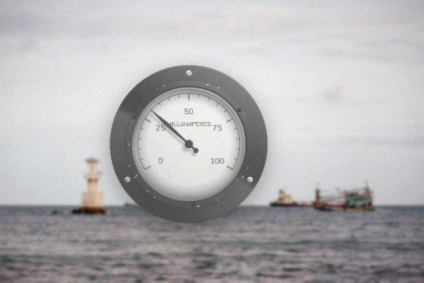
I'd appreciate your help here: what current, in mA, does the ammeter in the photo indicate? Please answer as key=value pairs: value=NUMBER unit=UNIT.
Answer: value=30 unit=mA
